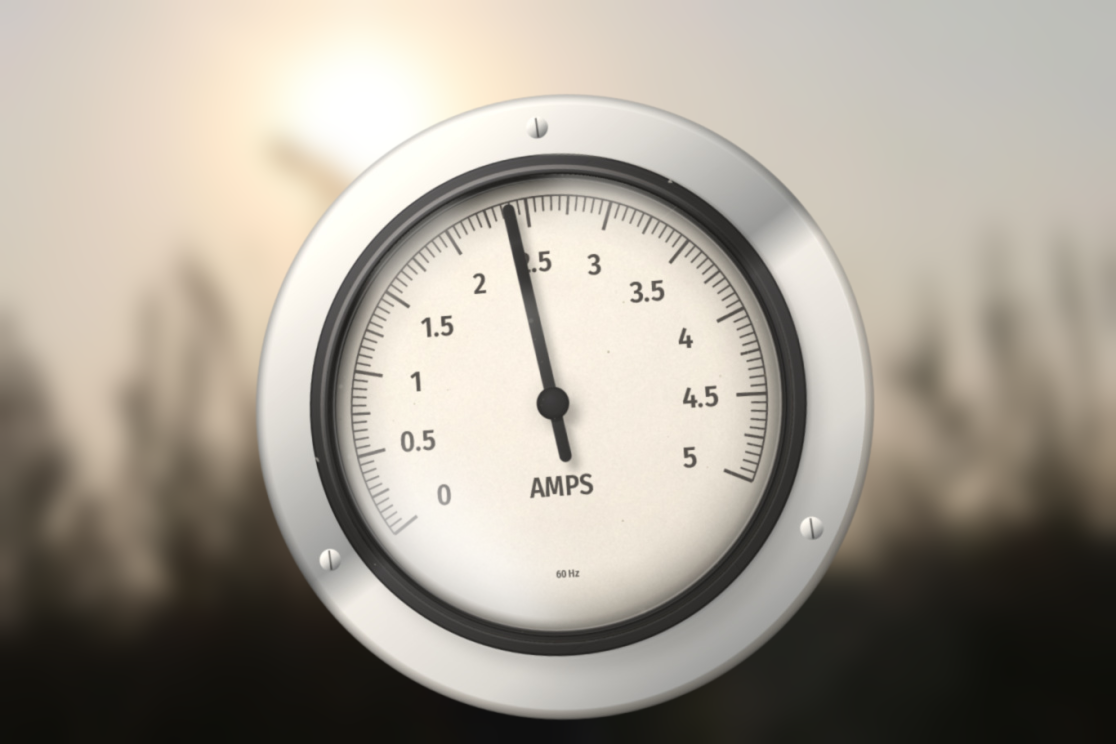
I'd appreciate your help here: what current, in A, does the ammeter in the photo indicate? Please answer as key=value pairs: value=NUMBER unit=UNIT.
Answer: value=2.4 unit=A
